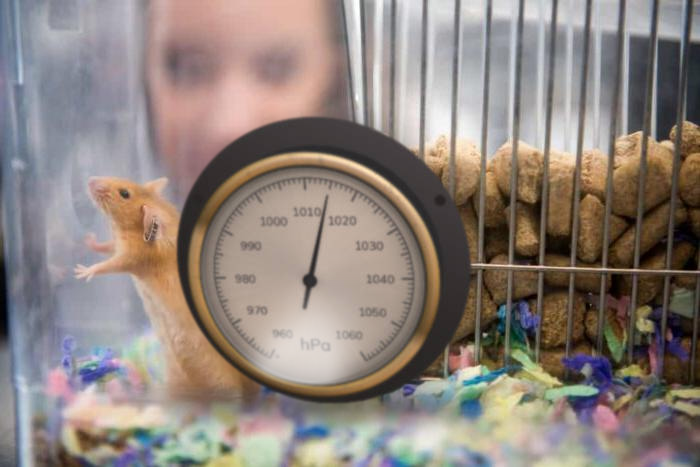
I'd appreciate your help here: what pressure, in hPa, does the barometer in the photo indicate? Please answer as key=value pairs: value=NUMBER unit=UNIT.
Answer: value=1015 unit=hPa
